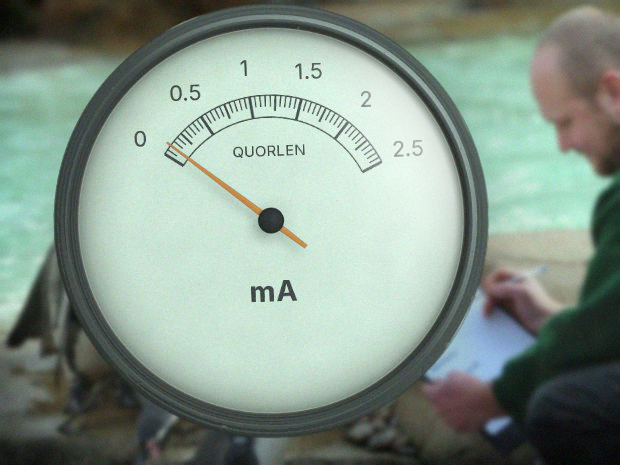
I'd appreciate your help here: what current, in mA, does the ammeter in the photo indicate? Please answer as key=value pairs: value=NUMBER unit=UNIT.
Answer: value=0.1 unit=mA
